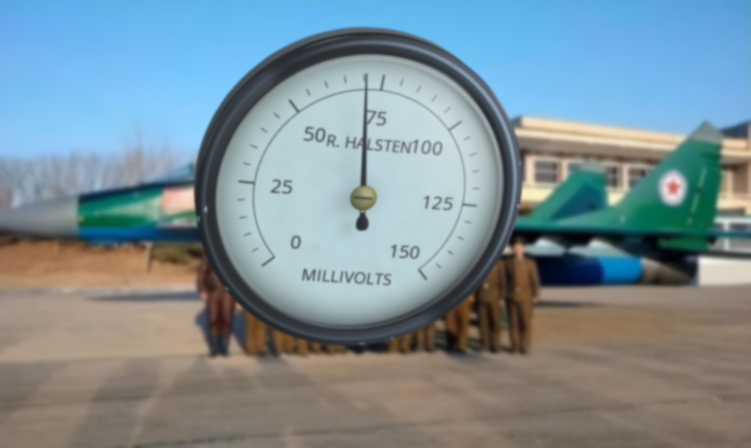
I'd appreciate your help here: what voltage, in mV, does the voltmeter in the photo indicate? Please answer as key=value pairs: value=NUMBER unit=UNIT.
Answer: value=70 unit=mV
